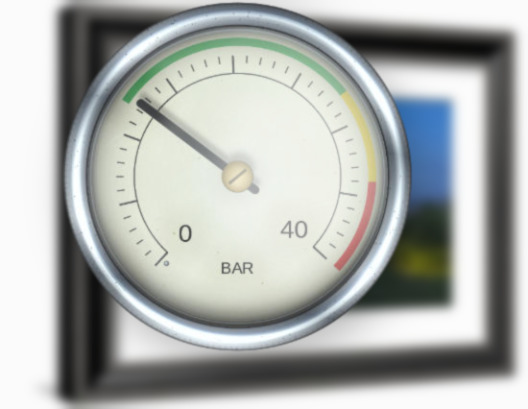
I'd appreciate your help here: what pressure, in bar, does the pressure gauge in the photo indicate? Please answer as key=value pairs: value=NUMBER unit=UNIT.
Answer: value=12.5 unit=bar
